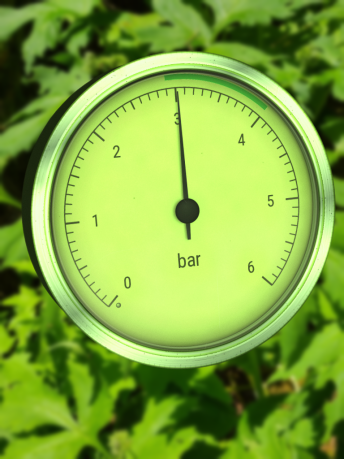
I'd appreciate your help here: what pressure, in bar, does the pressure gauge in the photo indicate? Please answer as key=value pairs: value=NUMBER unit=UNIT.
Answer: value=3 unit=bar
